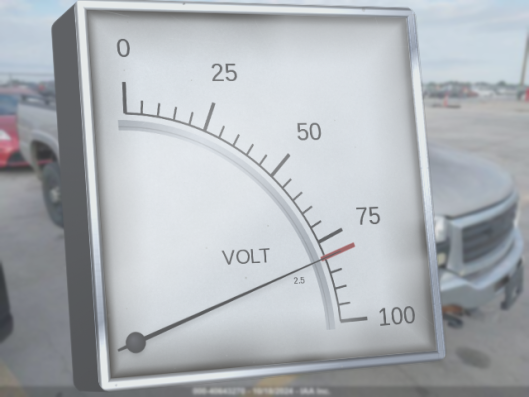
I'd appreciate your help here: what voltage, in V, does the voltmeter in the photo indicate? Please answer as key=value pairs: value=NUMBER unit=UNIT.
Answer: value=80 unit=V
